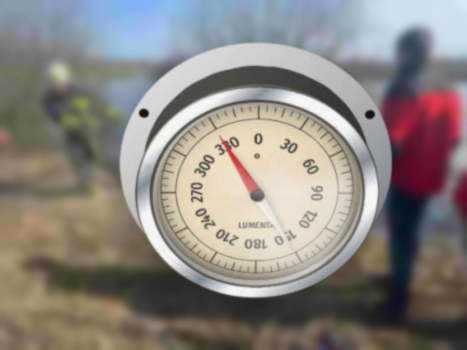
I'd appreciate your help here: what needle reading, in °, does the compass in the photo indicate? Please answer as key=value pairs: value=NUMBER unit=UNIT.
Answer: value=330 unit=°
